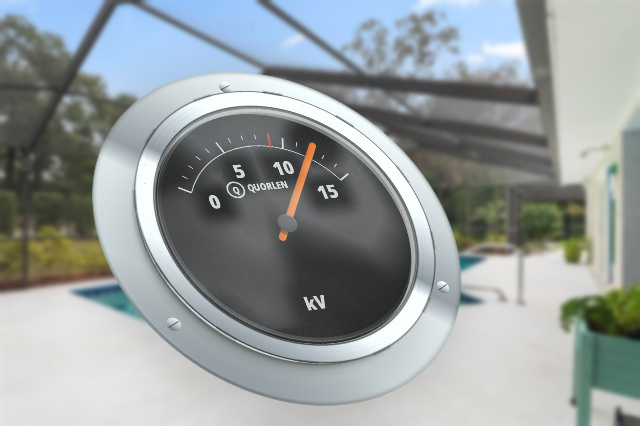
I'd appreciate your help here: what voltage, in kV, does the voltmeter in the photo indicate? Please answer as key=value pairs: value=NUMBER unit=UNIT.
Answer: value=12 unit=kV
